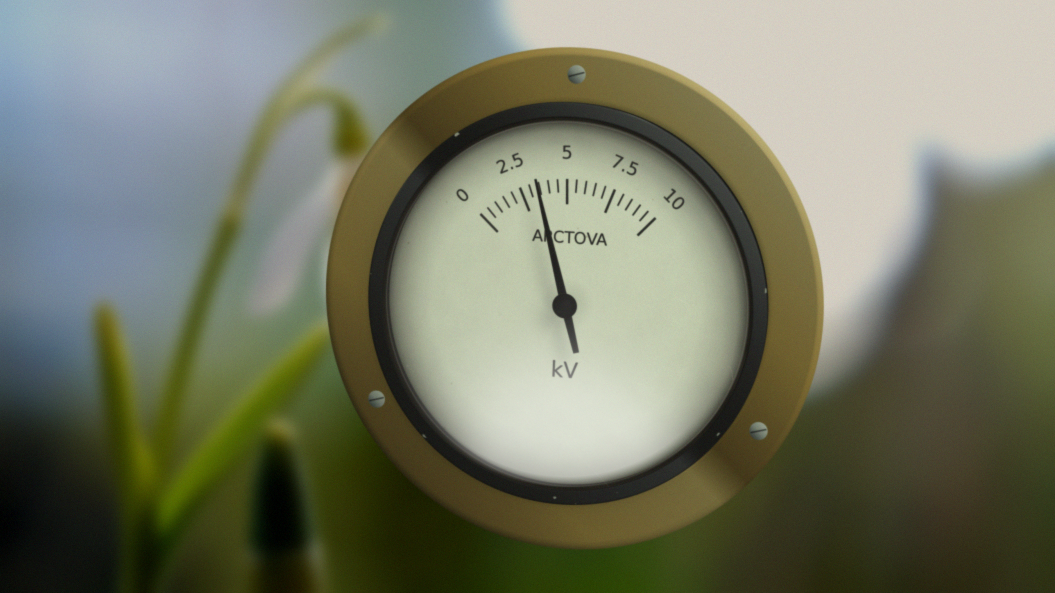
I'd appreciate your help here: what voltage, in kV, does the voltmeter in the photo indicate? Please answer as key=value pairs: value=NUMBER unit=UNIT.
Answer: value=3.5 unit=kV
